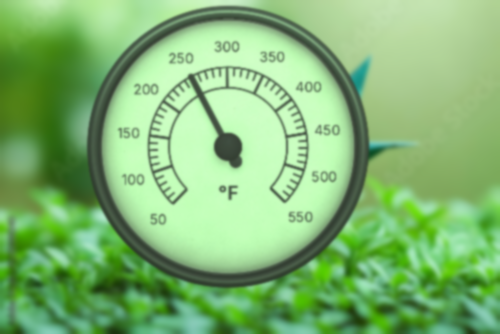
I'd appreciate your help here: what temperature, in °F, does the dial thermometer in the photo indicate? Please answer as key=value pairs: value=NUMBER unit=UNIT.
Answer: value=250 unit=°F
